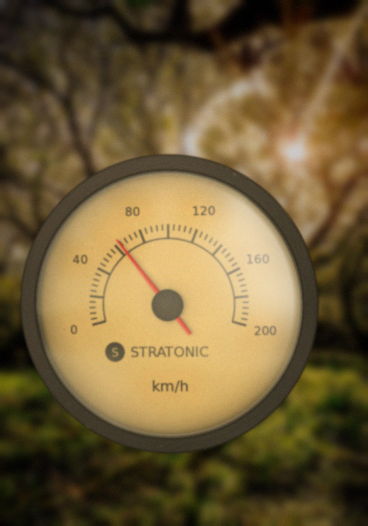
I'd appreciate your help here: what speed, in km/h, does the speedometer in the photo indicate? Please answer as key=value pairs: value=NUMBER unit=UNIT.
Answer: value=64 unit=km/h
